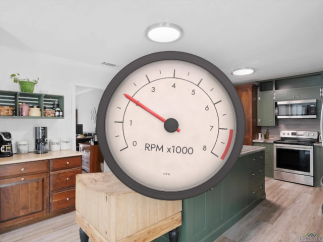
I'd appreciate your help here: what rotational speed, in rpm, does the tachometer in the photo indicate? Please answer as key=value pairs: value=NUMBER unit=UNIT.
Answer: value=2000 unit=rpm
